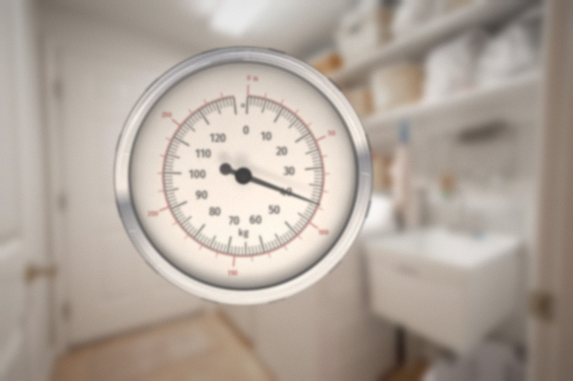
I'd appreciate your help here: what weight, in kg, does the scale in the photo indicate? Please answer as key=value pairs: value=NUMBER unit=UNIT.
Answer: value=40 unit=kg
